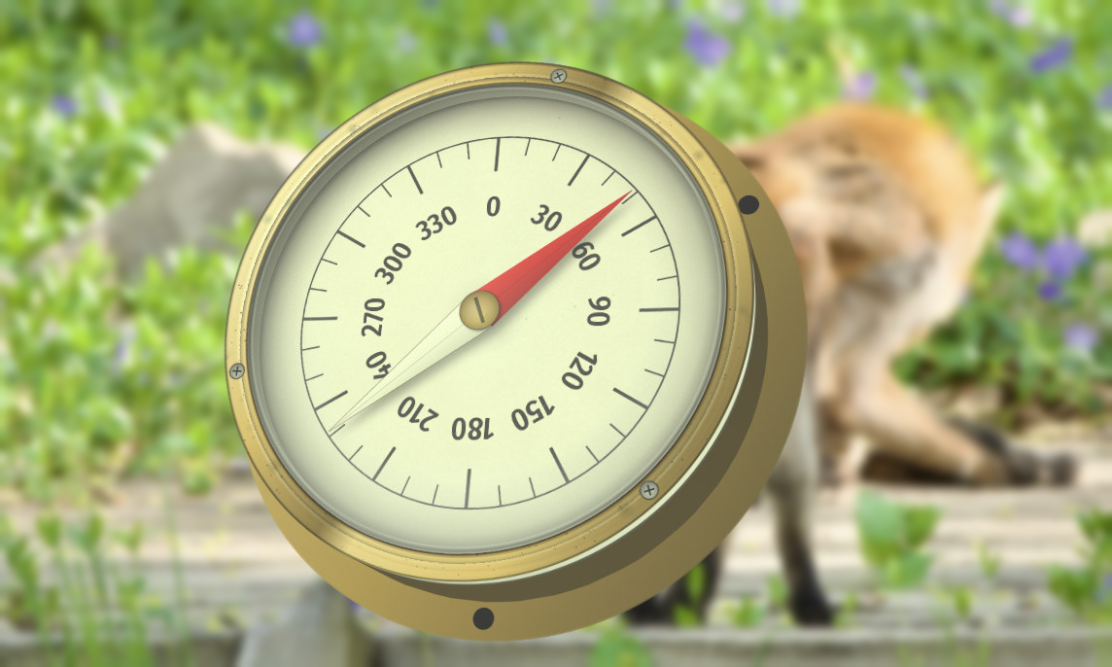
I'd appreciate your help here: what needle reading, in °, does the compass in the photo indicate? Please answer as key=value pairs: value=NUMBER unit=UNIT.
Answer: value=50 unit=°
